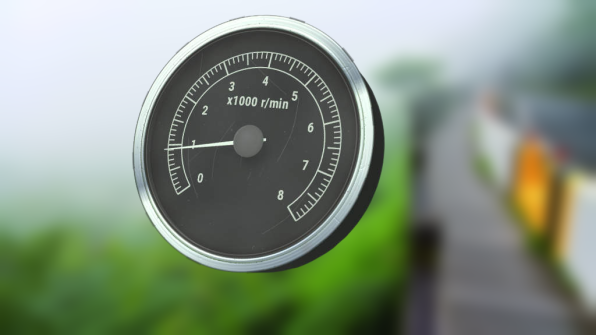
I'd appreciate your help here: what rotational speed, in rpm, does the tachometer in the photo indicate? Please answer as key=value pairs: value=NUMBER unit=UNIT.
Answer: value=900 unit=rpm
